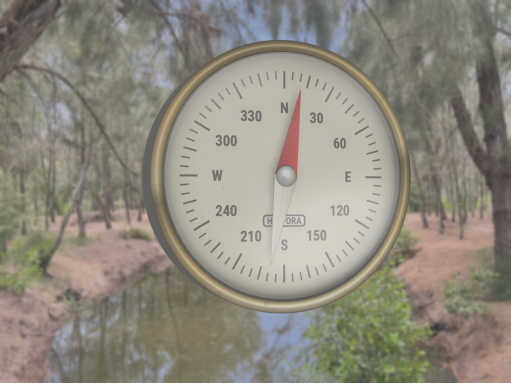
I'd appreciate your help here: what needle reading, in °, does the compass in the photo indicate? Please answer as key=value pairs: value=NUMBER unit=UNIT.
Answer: value=10 unit=°
